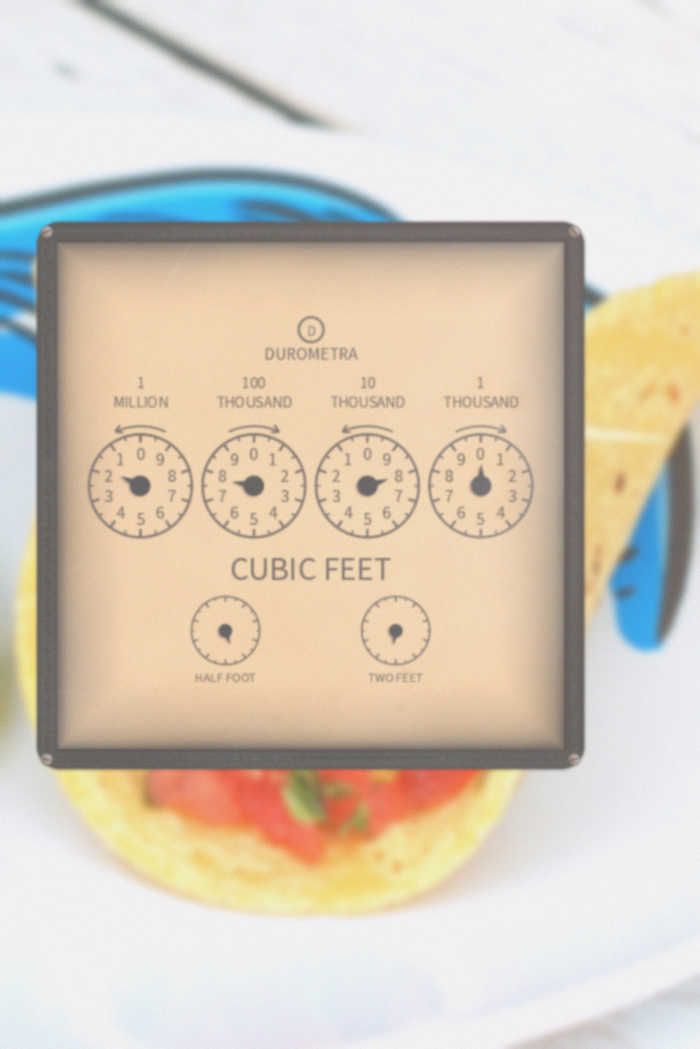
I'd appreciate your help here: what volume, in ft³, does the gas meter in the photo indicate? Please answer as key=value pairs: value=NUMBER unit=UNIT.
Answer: value=178000 unit=ft³
